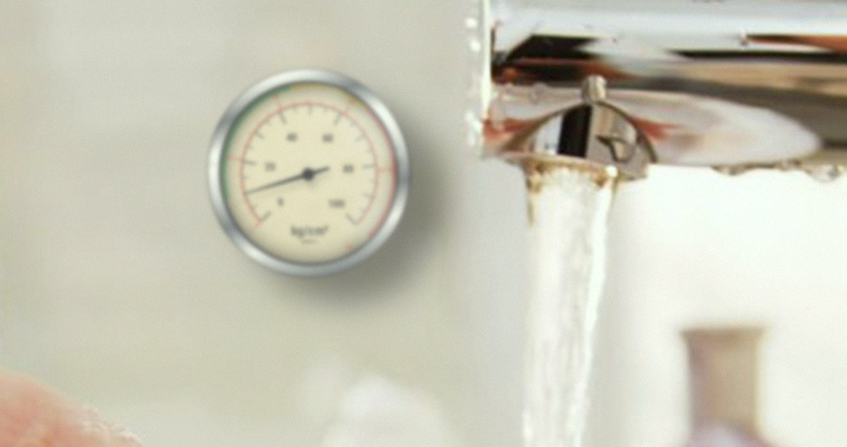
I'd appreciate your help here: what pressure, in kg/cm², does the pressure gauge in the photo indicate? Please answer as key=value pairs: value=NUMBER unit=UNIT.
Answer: value=10 unit=kg/cm²
